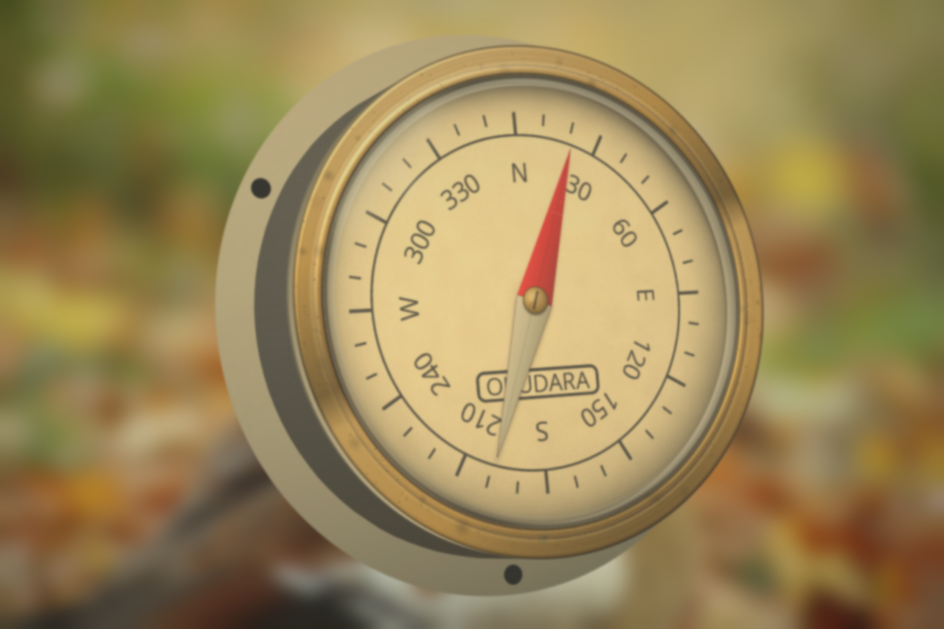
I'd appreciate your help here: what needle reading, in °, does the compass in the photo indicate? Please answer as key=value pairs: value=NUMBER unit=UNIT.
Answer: value=20 unit=°
